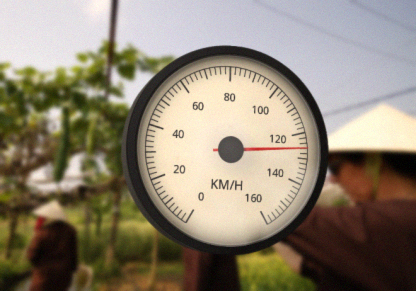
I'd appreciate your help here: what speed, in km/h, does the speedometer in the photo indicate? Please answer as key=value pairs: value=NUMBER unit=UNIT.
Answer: value=126 unit=km/h
